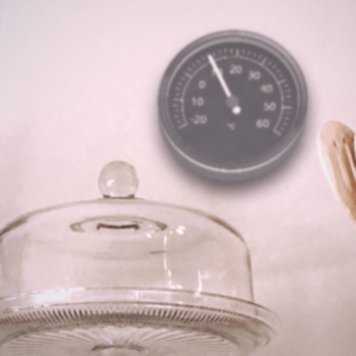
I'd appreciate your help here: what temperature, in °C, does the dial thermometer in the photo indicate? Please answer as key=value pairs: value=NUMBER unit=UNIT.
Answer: value=10 unit=°C
